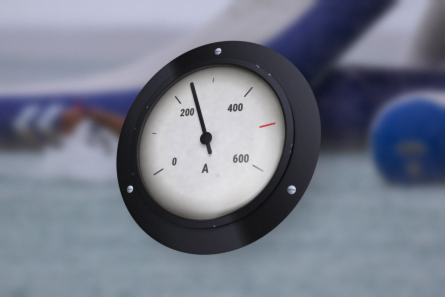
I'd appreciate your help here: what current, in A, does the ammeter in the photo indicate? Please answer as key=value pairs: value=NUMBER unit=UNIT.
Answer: value=250 unit=A
